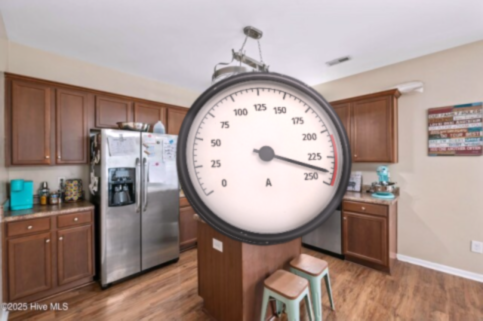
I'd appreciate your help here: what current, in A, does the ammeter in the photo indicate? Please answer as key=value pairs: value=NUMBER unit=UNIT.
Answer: value=240 unit=A
